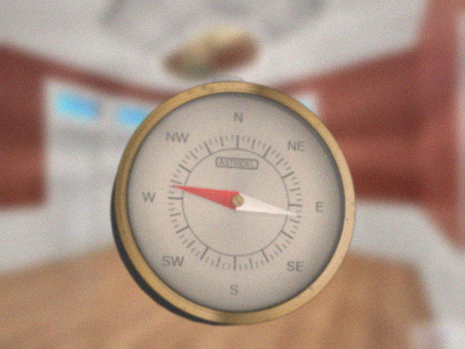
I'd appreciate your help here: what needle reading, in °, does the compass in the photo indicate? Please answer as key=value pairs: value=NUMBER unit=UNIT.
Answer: value=280 unit=°
